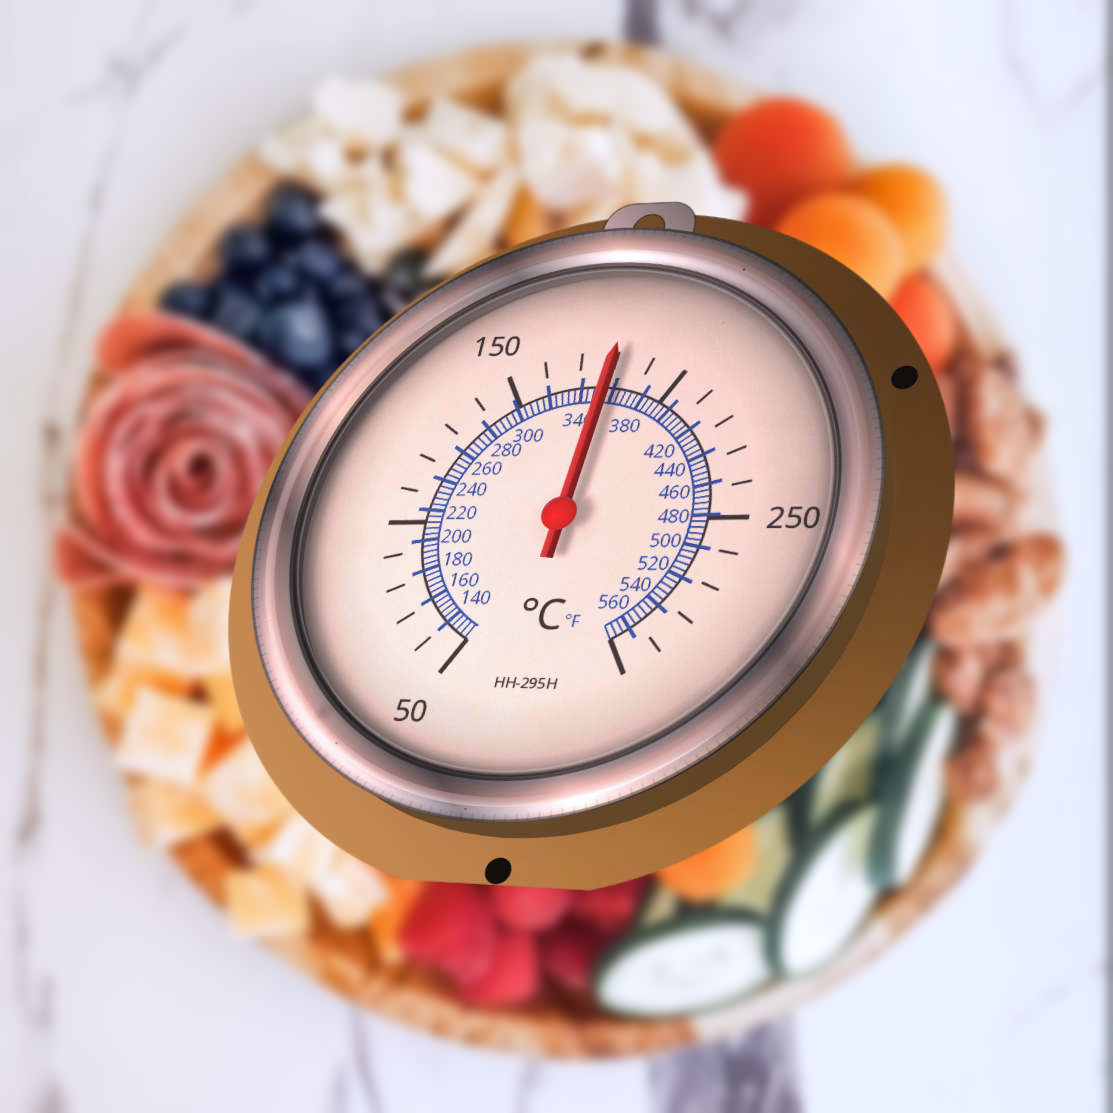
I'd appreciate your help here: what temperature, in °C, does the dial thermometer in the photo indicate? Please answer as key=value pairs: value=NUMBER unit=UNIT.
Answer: value=180 unit=°C
